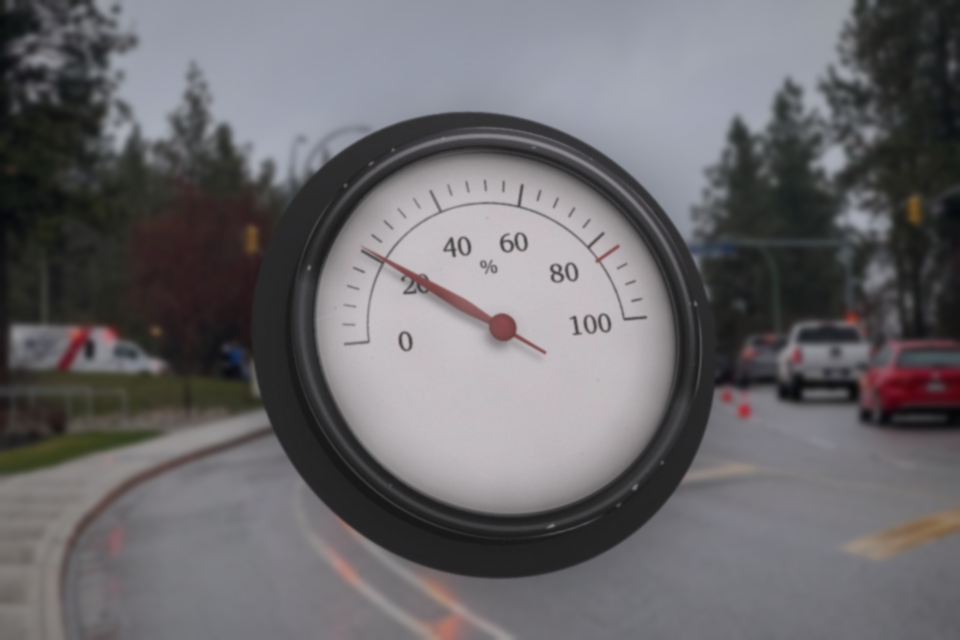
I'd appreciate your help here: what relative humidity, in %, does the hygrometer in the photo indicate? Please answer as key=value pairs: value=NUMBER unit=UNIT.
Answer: value=20 unit=%
